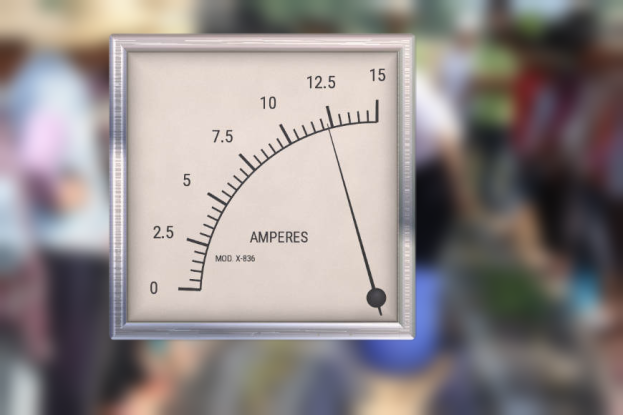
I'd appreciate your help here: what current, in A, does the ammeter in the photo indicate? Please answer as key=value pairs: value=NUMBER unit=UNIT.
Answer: value=12.25 unit=A
